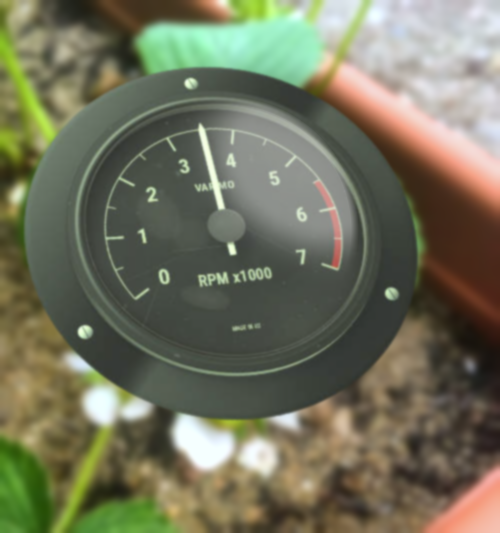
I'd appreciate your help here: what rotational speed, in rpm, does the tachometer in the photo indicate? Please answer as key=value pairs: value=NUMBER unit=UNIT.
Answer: value=3500 unit=rpm
